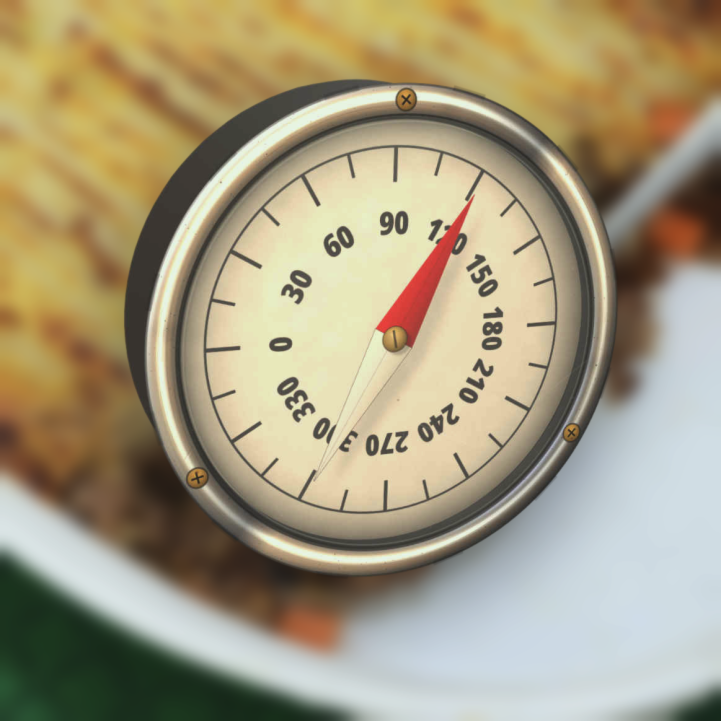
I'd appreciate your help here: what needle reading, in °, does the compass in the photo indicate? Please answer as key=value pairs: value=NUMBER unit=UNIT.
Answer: value=120 unit=°
